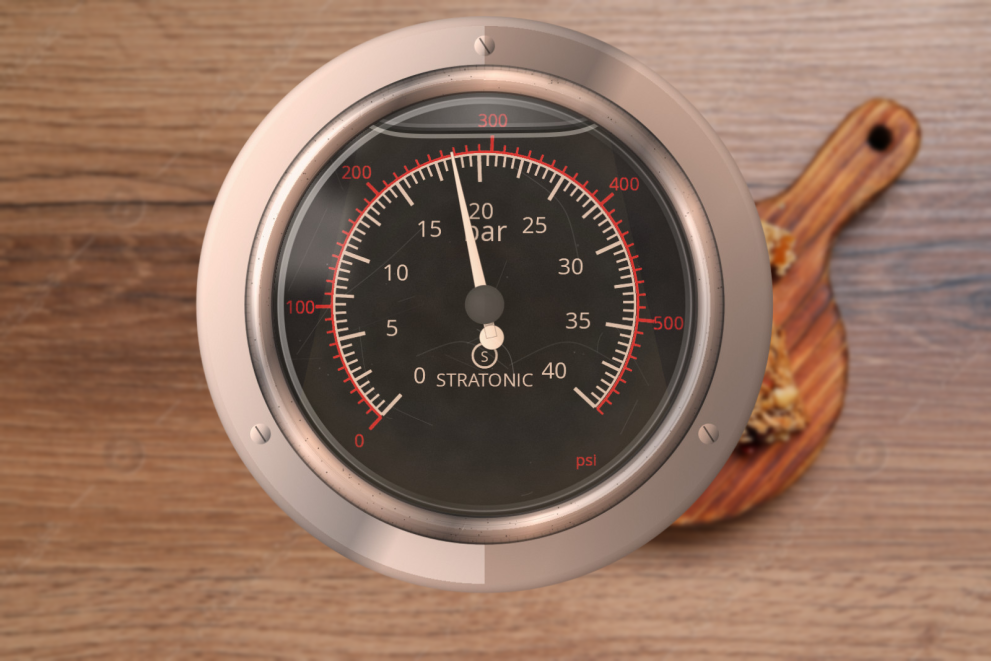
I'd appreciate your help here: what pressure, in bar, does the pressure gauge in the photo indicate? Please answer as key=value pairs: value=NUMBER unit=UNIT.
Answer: value=18.5 unit=bar
